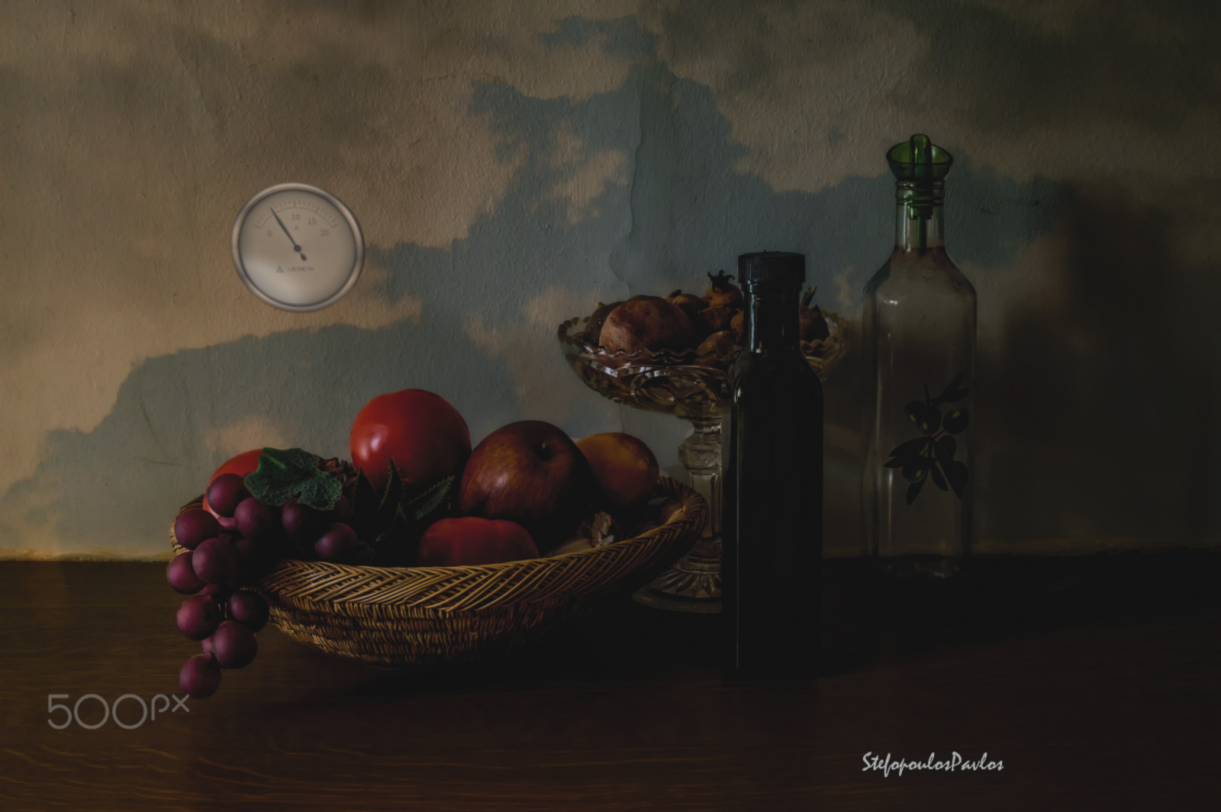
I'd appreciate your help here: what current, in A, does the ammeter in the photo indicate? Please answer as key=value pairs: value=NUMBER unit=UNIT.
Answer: value=5 unit=A
